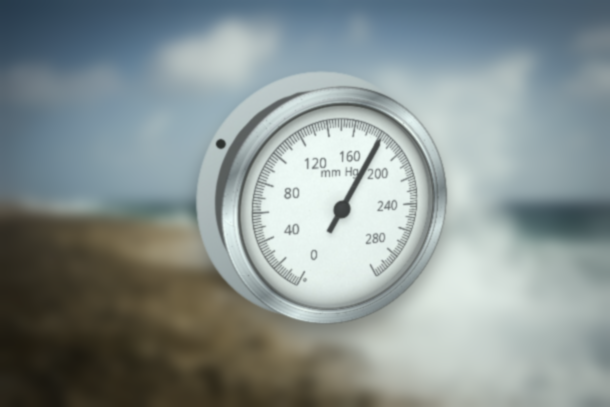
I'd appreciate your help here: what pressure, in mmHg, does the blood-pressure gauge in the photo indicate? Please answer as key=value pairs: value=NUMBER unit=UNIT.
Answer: value=180 unit=mmHg
